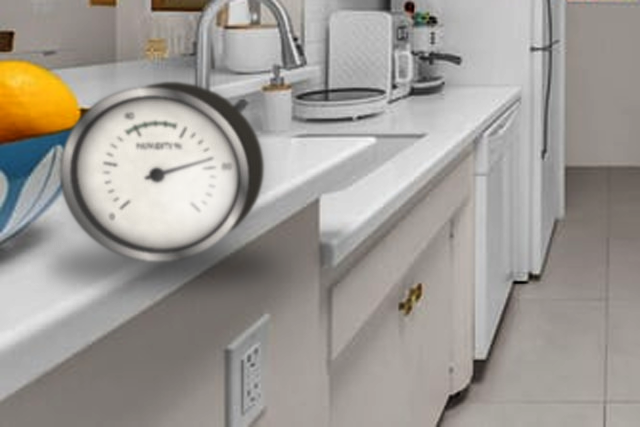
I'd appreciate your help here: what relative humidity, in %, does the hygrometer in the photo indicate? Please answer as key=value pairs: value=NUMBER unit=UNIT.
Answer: value=76 unit=%
